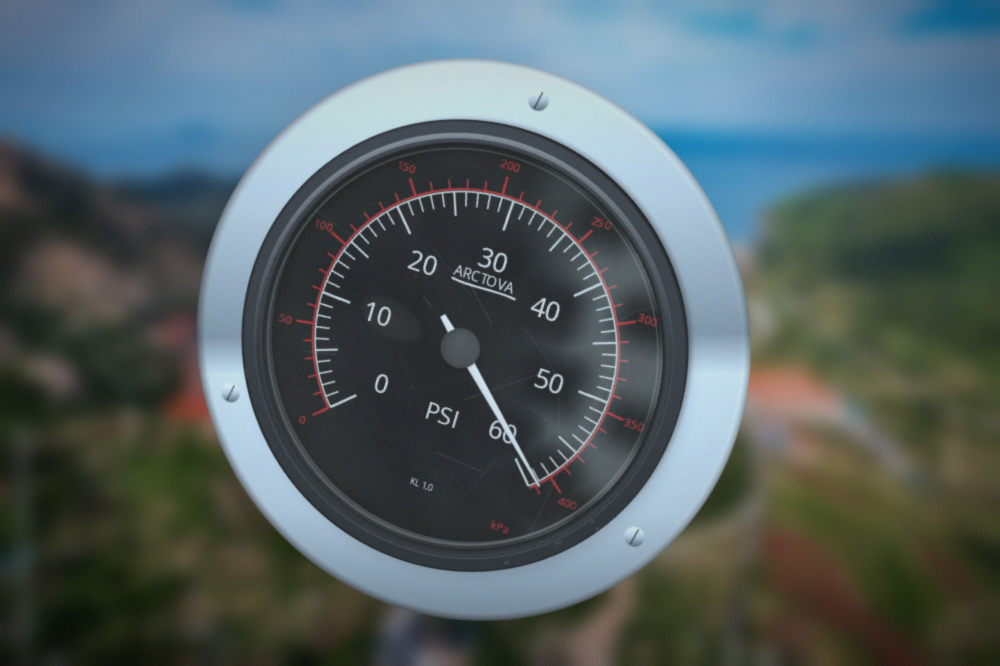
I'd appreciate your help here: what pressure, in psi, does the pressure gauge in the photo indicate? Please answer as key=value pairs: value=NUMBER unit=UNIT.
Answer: value=59 unit=psi
